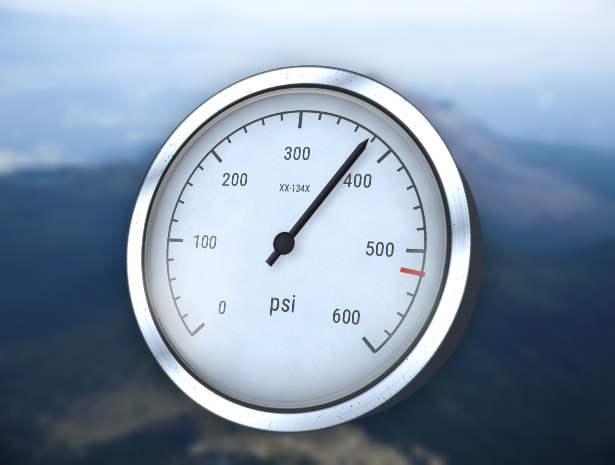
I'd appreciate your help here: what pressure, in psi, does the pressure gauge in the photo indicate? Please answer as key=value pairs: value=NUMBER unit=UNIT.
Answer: value=380 unit=psi
